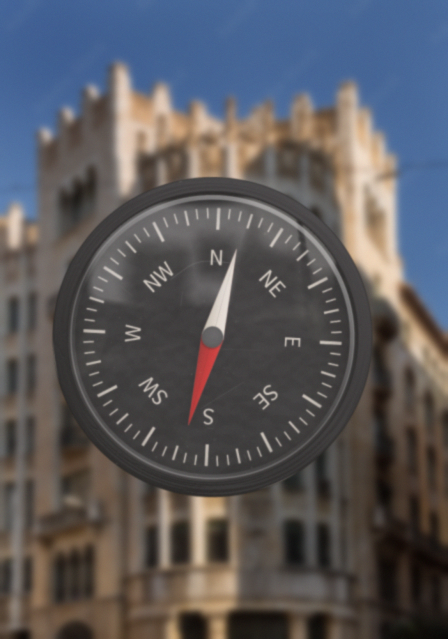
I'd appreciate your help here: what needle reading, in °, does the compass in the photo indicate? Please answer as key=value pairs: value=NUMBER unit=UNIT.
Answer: value=192.5 unit=°
